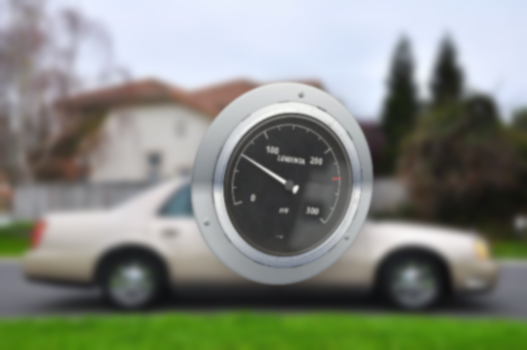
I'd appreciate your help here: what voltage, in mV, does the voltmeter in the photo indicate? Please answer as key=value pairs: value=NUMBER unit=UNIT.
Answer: value=60 unit=mV
